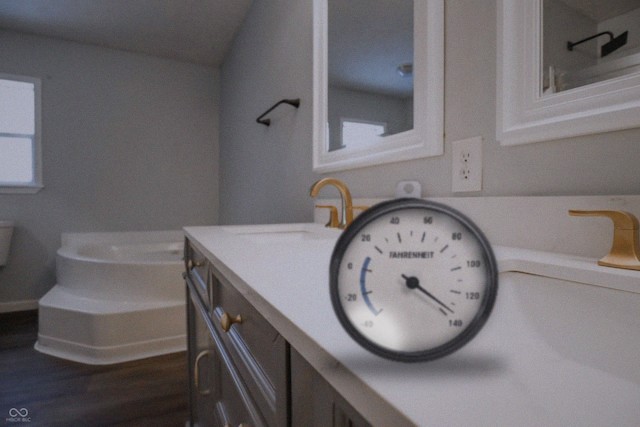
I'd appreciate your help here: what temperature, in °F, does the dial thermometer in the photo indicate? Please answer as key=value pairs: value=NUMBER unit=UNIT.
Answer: value=135 unit=°F
